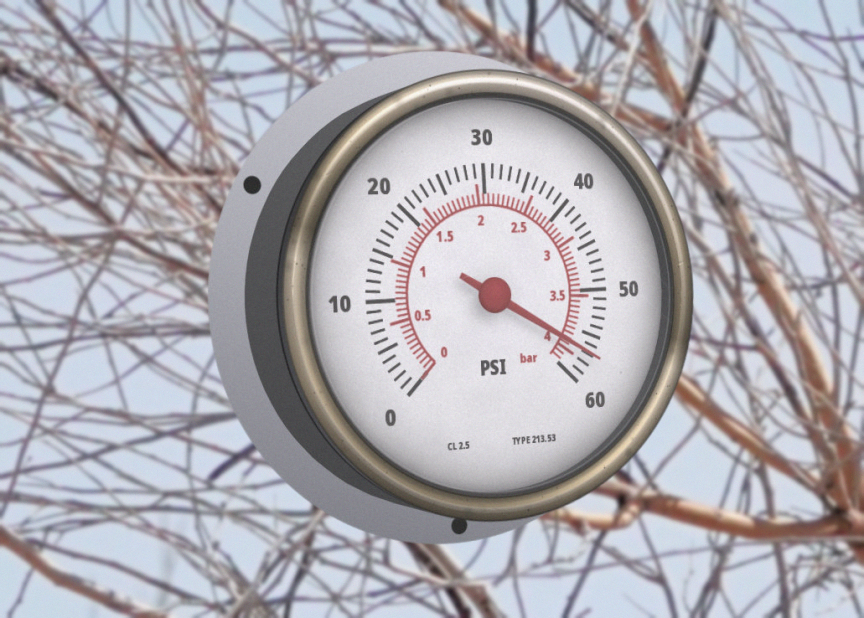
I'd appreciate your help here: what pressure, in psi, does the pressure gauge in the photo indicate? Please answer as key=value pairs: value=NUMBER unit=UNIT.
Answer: value=57 unit=psi
